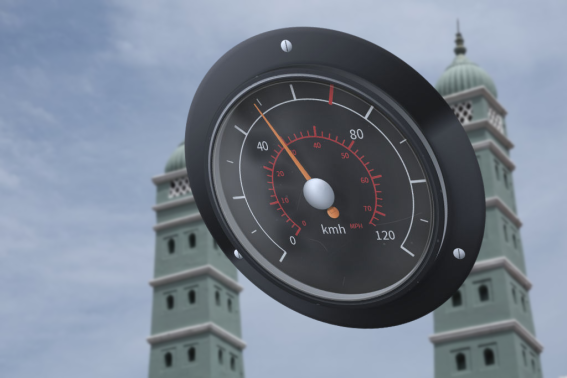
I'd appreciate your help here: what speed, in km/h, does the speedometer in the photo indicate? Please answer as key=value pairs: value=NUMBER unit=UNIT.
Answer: value=50 unit=km/h
